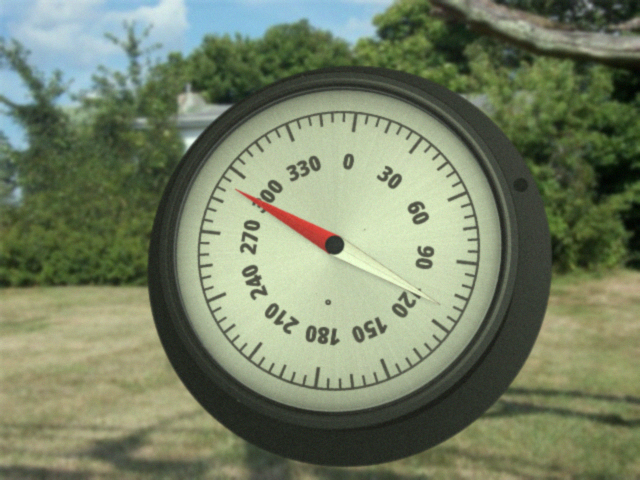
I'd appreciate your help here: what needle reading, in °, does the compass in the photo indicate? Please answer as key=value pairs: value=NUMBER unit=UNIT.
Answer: value=292.5 unit=°
